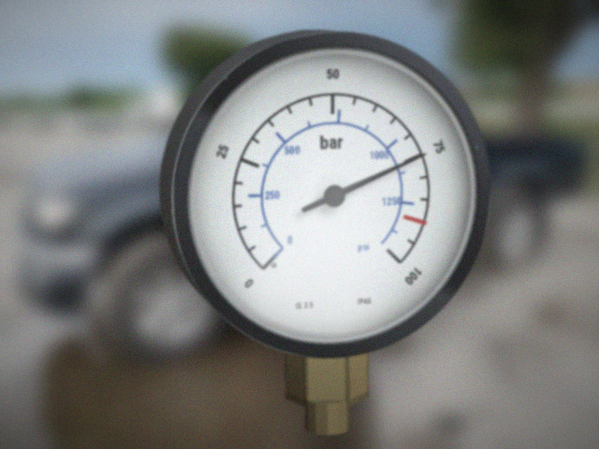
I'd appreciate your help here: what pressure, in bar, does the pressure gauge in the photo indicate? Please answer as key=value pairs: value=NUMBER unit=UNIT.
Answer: value=75 unit=bar
